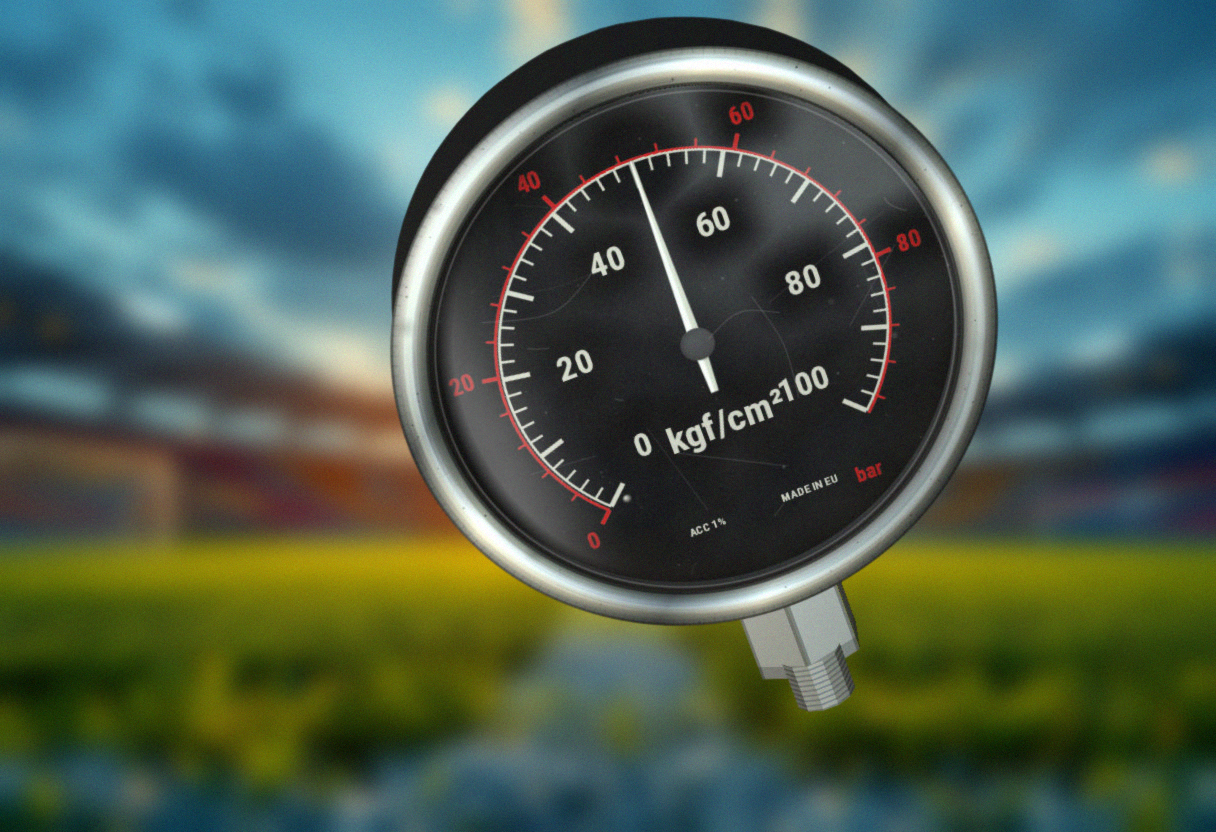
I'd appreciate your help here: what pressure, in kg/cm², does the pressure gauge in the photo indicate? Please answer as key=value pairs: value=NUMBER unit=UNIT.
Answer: value=50 unit=kg/cm²
